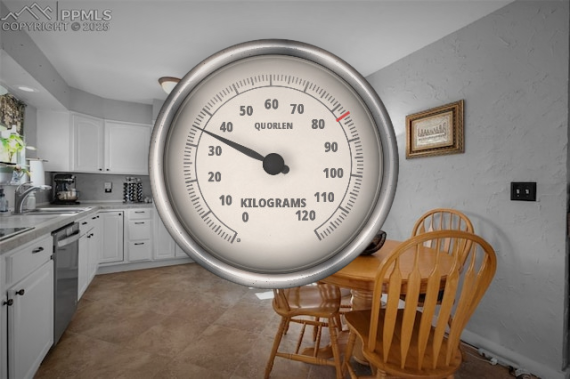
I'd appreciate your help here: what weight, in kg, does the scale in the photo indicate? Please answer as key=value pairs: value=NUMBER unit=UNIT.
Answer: value=35 unit=kg
